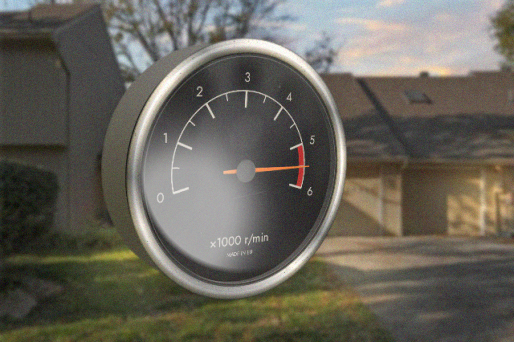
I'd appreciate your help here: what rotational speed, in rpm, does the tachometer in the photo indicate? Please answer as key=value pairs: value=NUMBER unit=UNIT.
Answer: value=5500 unit=rpm
